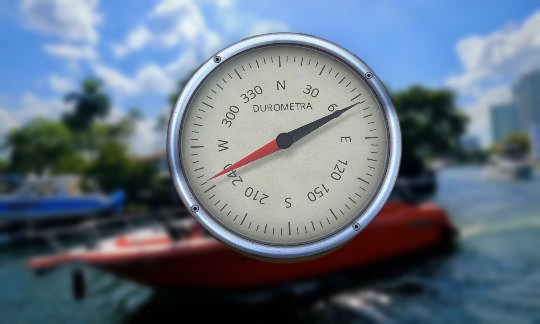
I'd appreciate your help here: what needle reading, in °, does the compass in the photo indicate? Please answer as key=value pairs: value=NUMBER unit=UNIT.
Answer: value=245 unit=°
